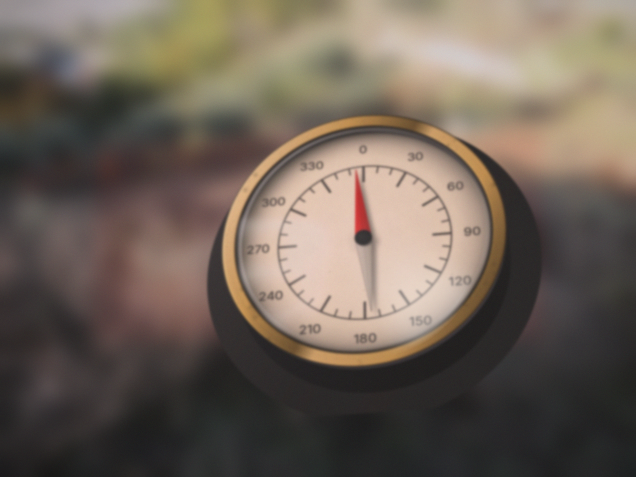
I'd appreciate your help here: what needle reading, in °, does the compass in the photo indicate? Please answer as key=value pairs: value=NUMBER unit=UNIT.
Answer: value=355 unit=°
